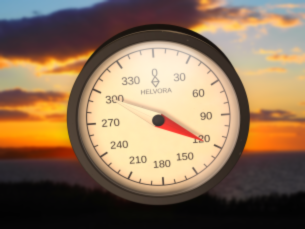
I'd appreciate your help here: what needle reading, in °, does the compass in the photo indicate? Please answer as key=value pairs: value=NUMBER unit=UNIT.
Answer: value=120 unit=°
